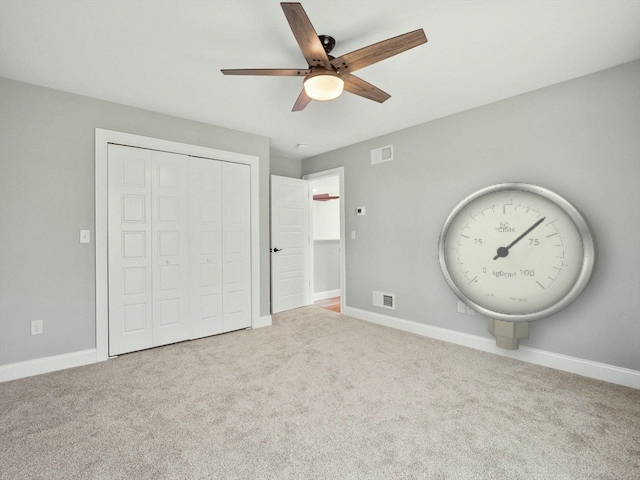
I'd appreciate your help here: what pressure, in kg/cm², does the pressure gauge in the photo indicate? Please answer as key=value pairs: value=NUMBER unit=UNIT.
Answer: value=67.5 unit=kg/cm²
